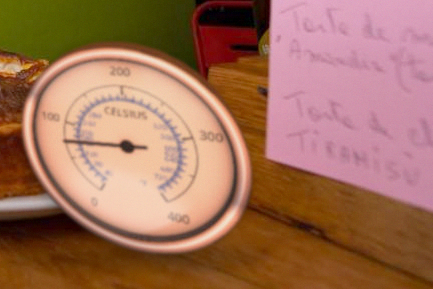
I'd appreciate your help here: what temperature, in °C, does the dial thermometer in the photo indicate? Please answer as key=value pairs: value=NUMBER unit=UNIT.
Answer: value=75 unit=°C
